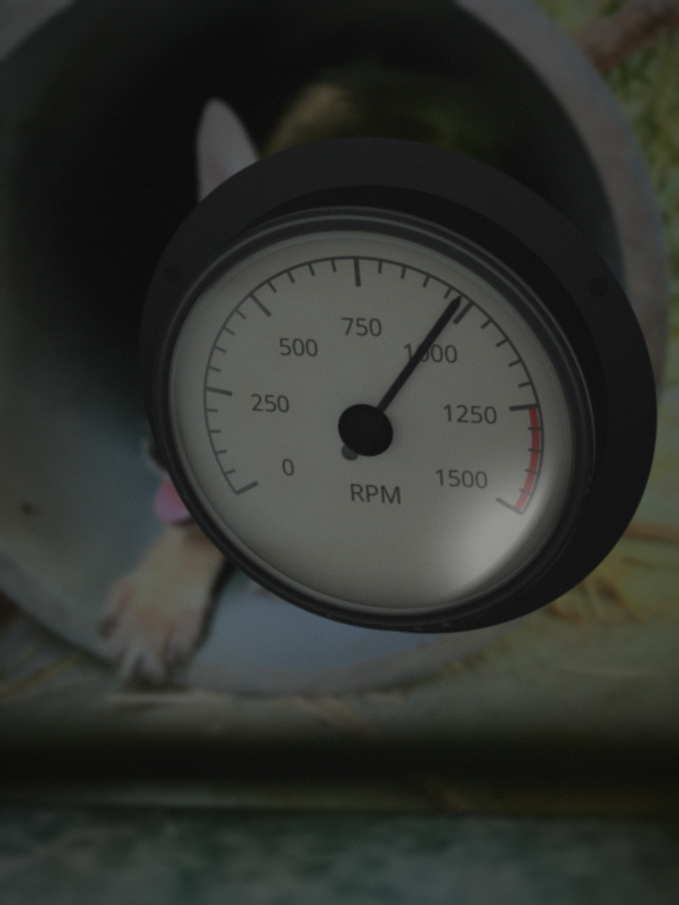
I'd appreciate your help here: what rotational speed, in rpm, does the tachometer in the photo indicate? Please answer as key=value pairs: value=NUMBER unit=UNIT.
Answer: value=975 unit=rpm
